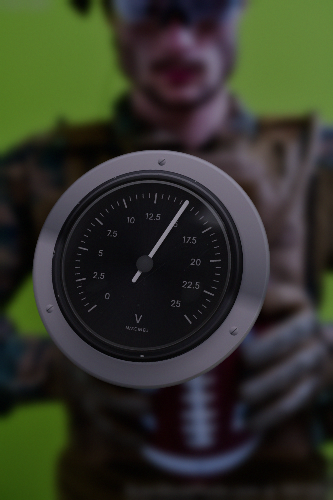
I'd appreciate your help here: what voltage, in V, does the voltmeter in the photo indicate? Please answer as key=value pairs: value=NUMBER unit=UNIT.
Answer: value=15 unit=V
